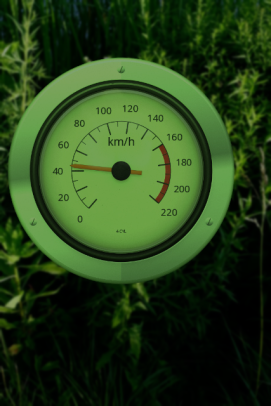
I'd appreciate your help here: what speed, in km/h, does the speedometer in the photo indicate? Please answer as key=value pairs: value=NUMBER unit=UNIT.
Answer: value=45 unit=km/h
